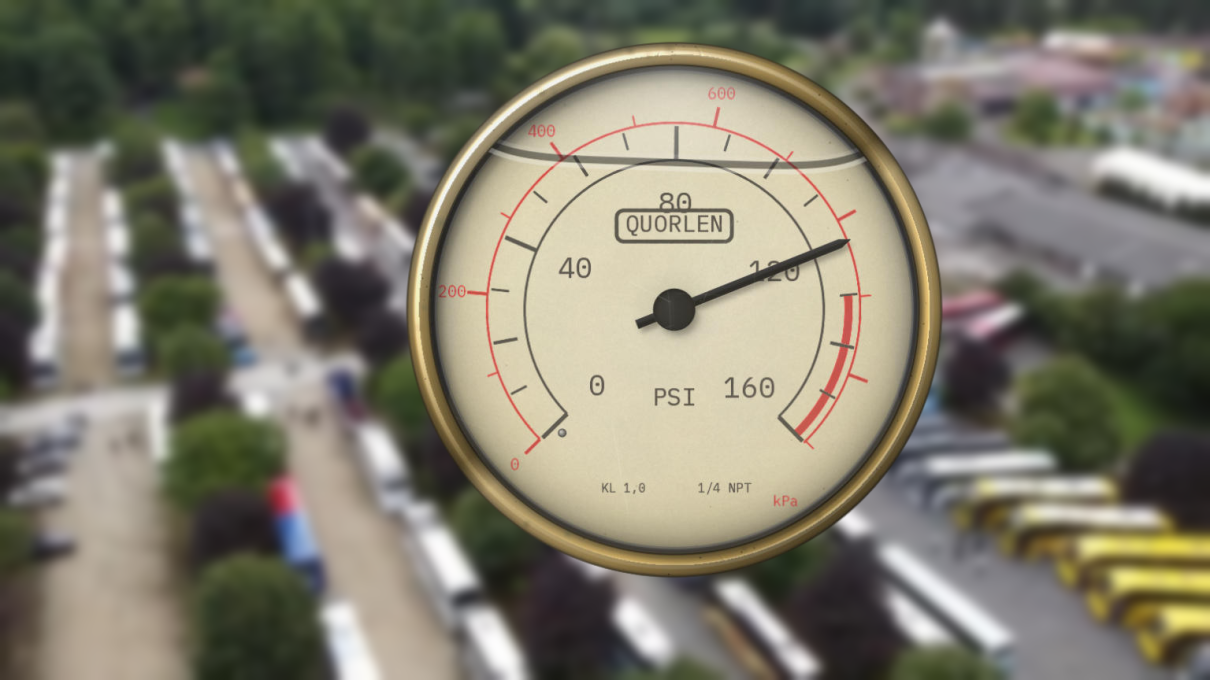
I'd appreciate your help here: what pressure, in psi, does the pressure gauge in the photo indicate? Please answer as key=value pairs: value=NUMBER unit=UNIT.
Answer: value=120 unit=psi
